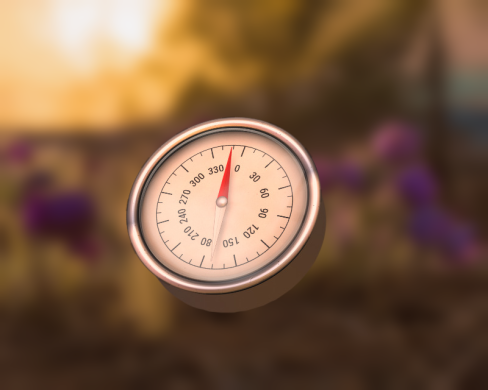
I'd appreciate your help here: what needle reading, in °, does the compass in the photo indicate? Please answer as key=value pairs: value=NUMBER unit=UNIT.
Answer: value=350 unit=°
